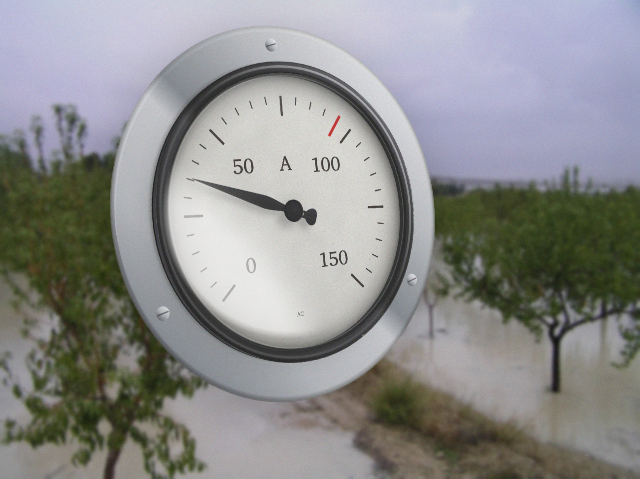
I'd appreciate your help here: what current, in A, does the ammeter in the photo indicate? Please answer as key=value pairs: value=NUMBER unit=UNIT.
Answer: value=35 unit=A
